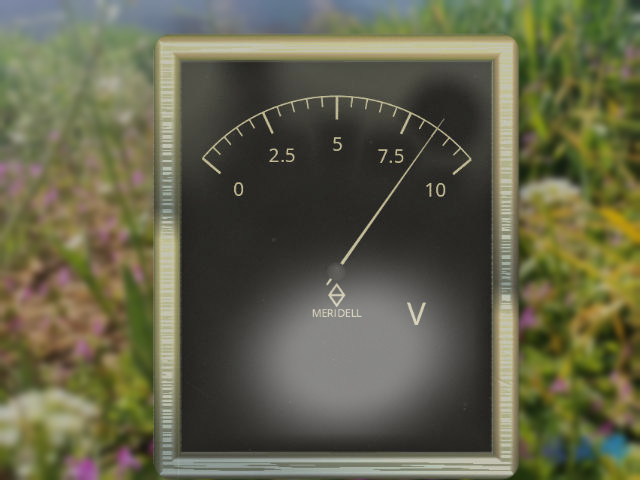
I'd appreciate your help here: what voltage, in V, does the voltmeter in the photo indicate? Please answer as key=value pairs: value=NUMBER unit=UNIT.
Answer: value=8.5 unit=V
